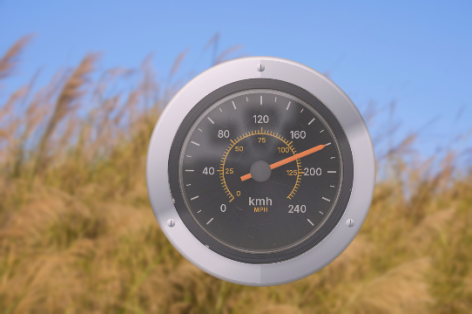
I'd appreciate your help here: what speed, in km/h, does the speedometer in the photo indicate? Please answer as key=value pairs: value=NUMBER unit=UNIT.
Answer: value=180 unit=km/h
